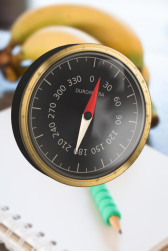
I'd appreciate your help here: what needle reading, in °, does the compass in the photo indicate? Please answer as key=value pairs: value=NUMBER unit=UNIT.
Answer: value=10 unit=°
